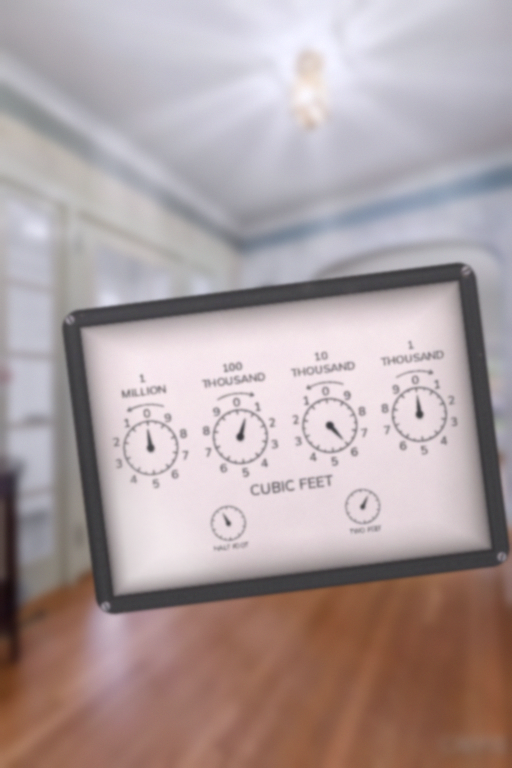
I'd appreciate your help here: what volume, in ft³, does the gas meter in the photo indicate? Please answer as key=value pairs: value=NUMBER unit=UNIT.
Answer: value=6000 unit=ft³
